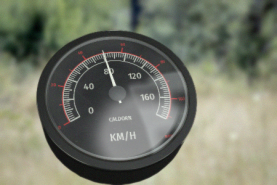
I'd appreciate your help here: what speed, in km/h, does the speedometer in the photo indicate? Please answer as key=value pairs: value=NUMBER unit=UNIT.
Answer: value=80 unit=km/h
